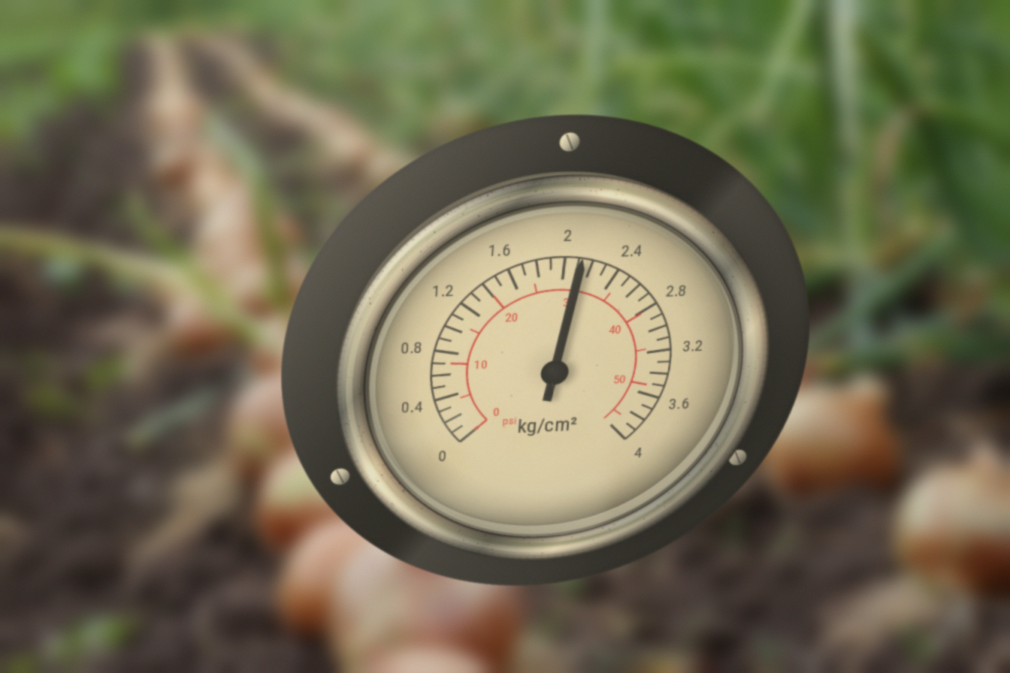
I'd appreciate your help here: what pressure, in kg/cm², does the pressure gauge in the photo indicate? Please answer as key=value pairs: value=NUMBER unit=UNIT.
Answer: value=2.1 unit=kg/cm²
